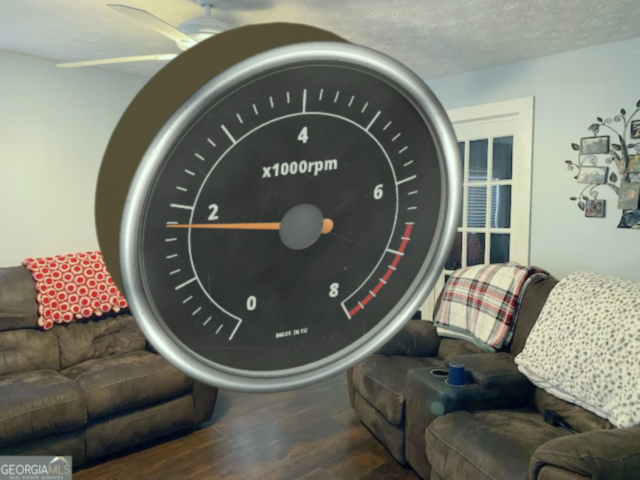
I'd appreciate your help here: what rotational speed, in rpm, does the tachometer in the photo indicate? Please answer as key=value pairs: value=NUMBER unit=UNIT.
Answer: value=1800 unit=rpm
